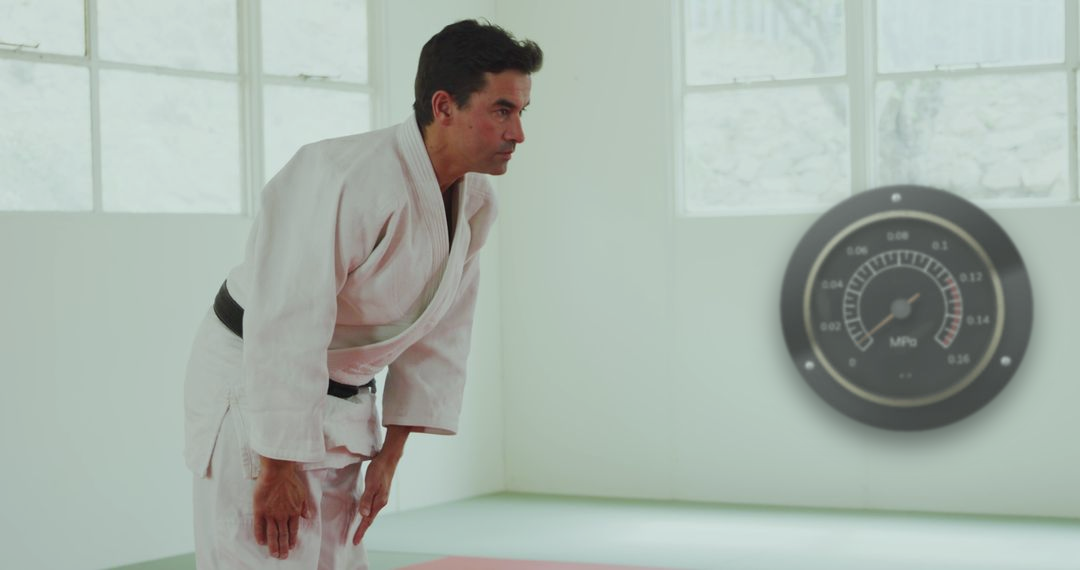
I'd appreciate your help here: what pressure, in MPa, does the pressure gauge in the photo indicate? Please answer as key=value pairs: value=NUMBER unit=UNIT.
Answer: value=0.005 unit=MPa
